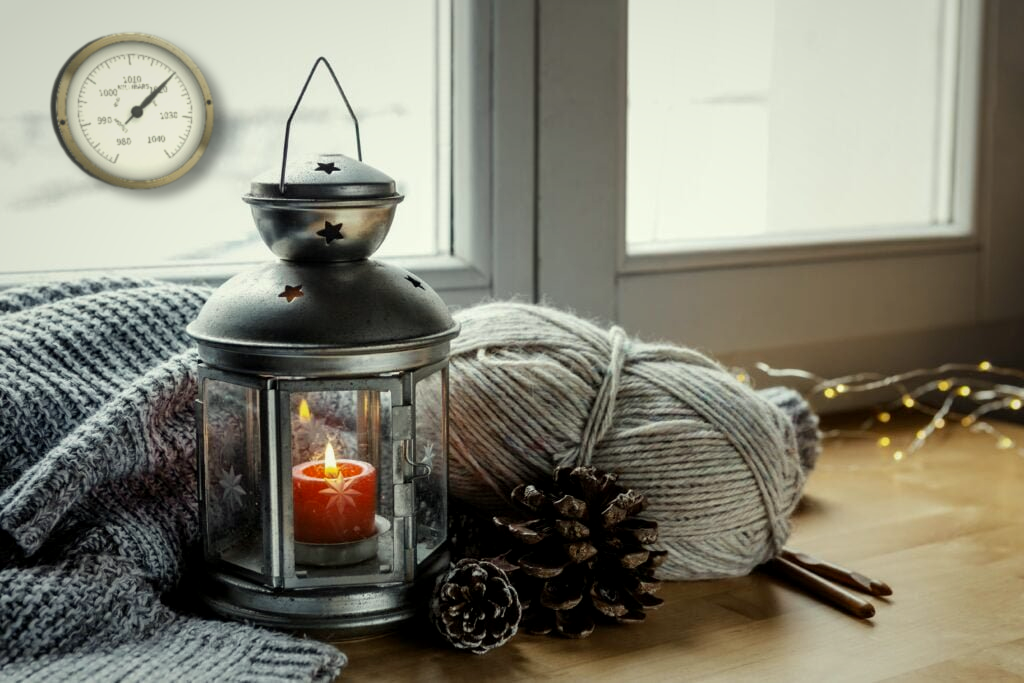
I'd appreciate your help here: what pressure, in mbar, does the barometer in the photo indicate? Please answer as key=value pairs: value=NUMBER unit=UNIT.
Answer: value=1020 unit=mbar
